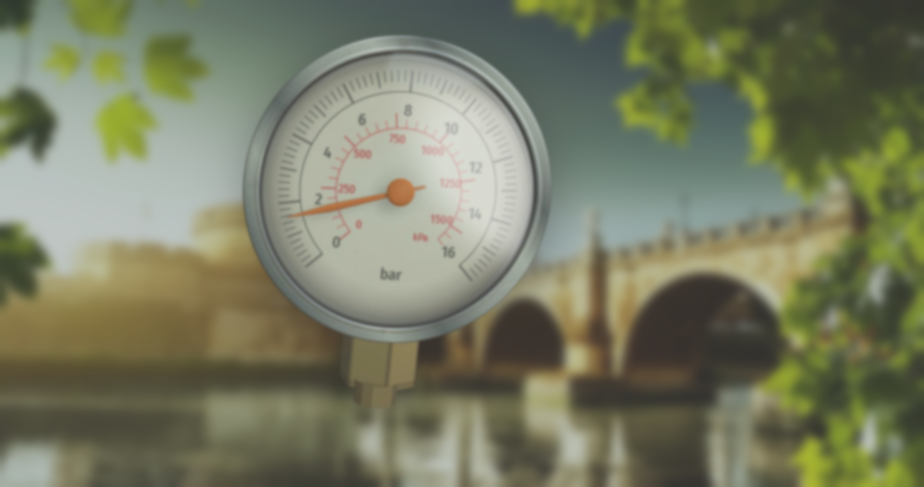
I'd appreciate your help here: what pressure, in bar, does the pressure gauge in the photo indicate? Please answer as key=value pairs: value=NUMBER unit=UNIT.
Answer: value=1.6 unit=bar
